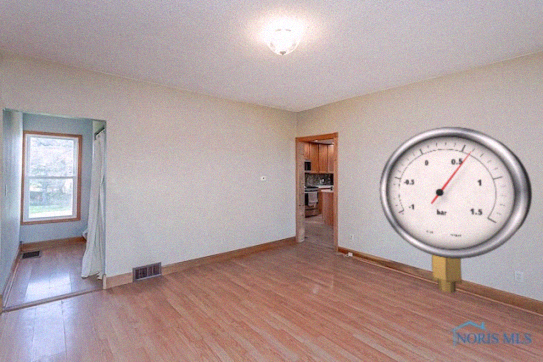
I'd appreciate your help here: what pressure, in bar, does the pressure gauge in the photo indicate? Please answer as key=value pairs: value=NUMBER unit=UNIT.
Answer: value=0.6 unit=bar
